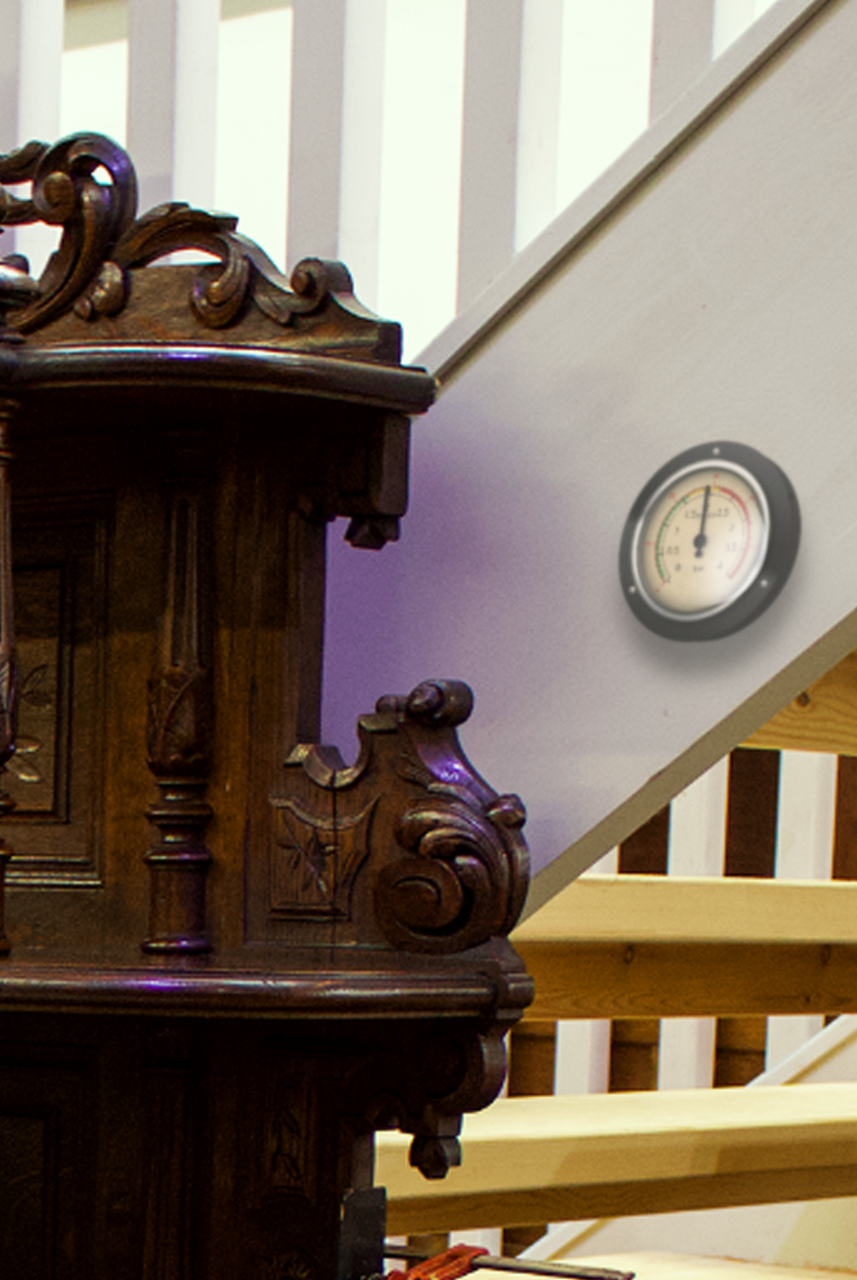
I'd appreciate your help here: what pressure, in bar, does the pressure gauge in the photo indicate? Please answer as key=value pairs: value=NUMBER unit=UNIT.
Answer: value=2 unit=bar
